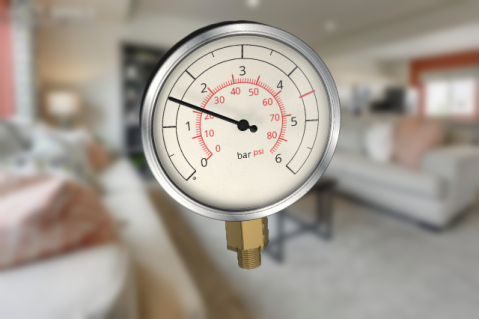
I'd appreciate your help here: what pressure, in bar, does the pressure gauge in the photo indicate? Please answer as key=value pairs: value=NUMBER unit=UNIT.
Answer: value=1.5 unit=bar
